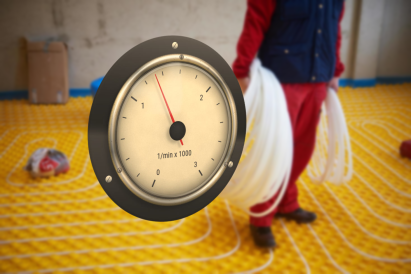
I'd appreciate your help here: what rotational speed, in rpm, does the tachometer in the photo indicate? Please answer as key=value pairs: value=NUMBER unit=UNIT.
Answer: value=1300 unit=rpm
